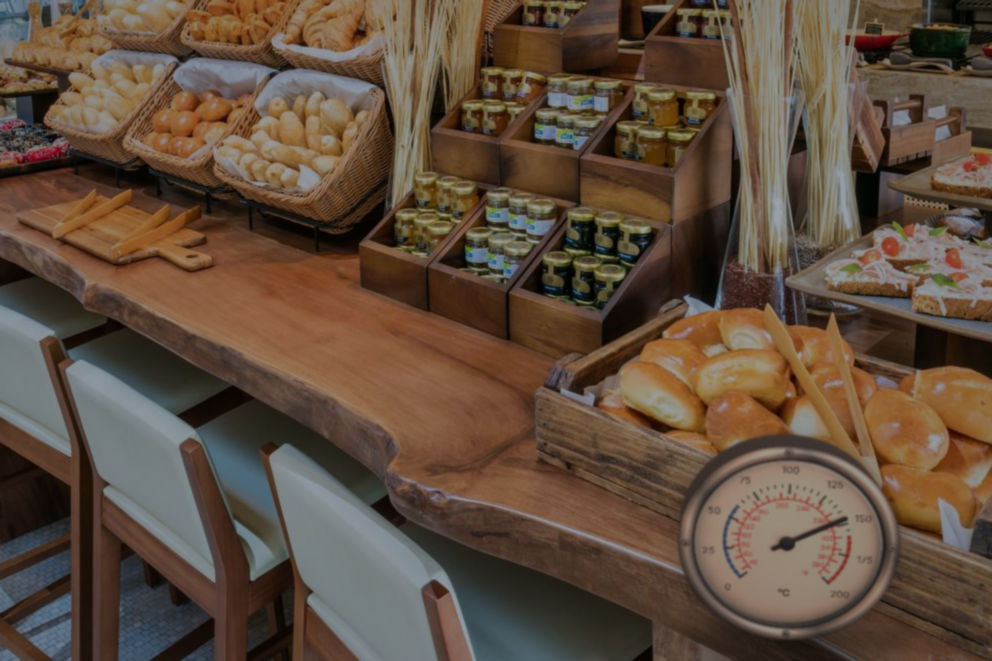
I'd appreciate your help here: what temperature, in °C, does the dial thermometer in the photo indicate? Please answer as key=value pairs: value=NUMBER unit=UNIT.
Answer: value=145 unit=°C
